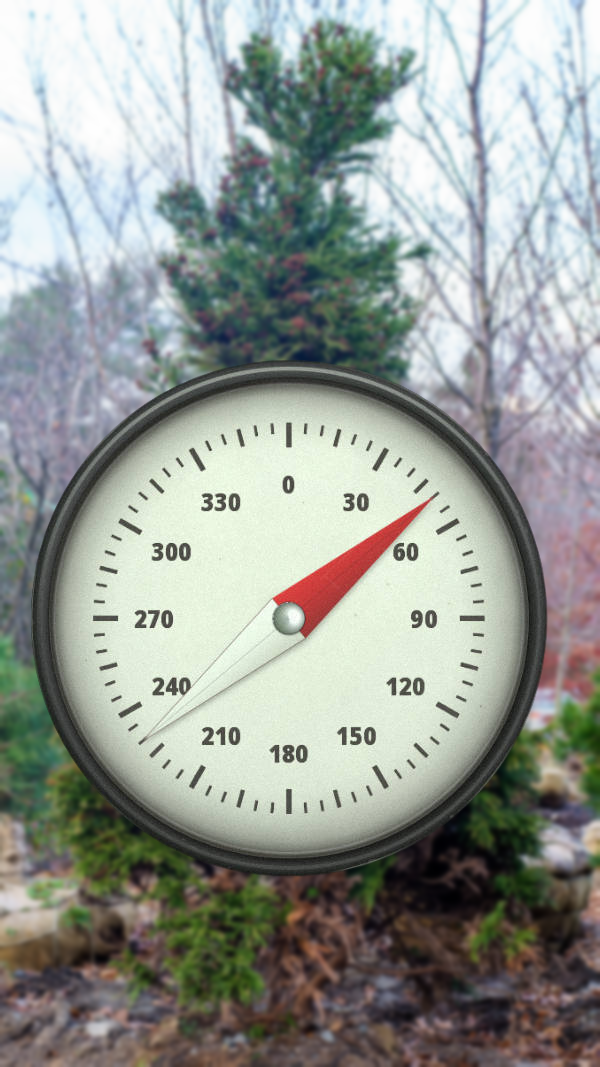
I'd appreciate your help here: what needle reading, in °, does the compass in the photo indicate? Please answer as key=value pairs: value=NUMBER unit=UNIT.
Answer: value=50 unit=°
